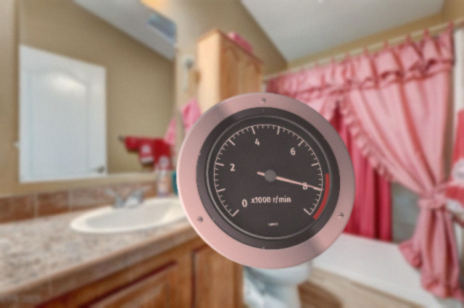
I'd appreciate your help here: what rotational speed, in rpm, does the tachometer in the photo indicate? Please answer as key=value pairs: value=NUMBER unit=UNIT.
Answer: value=8000 unit=rpm
